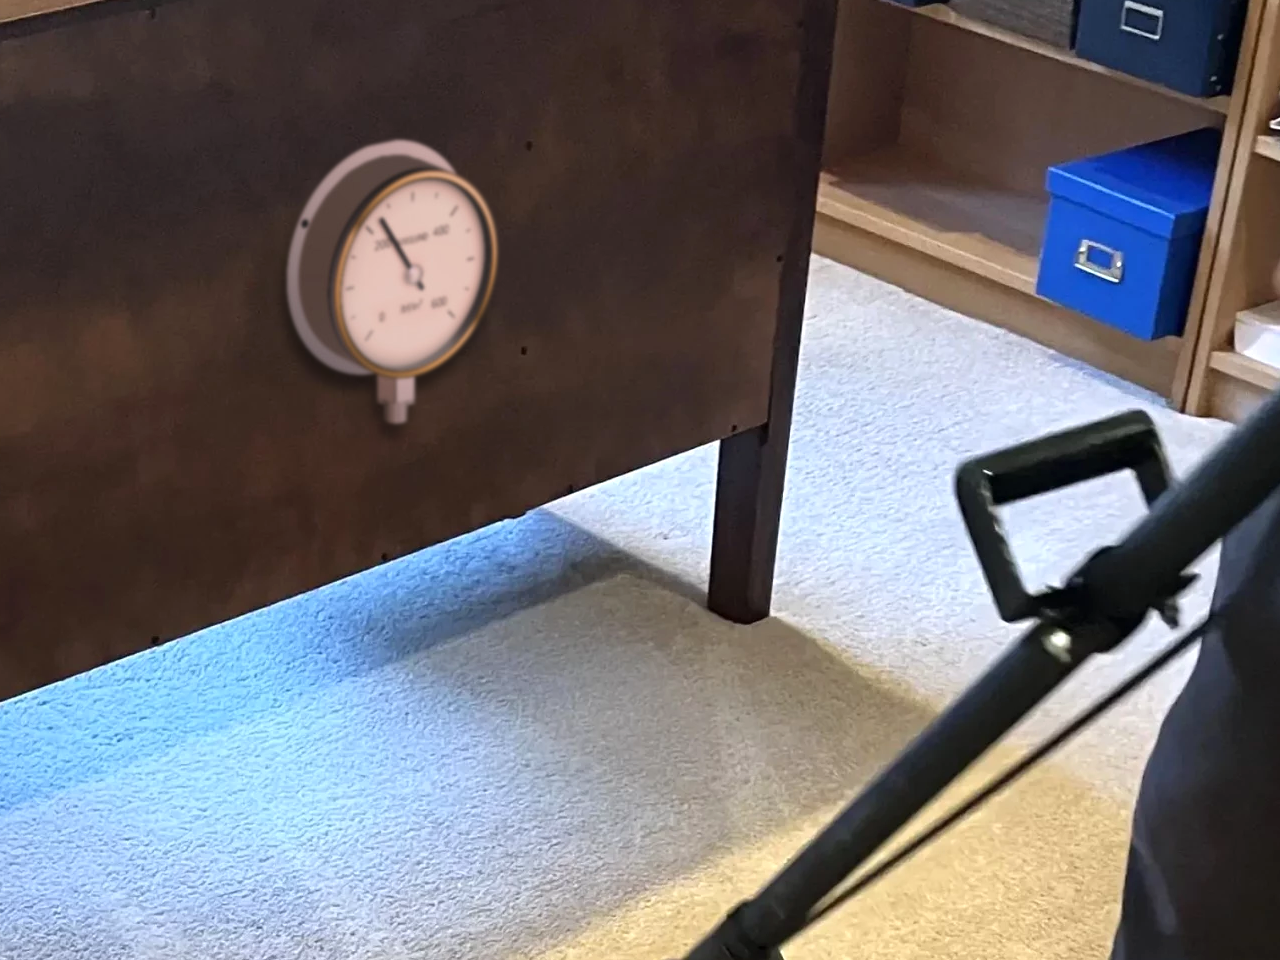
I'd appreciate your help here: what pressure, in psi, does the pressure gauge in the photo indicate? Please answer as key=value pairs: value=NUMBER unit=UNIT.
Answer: value=225 unit=psi
